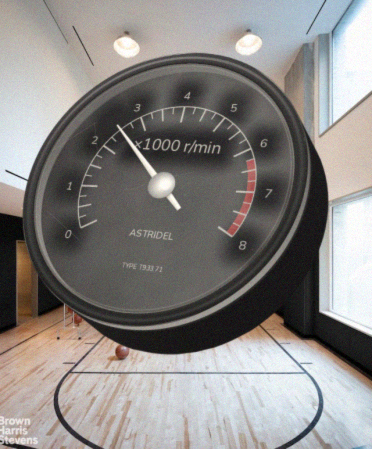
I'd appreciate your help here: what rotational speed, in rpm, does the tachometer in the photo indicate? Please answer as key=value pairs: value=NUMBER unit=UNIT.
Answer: value=2500 unit=rpm
